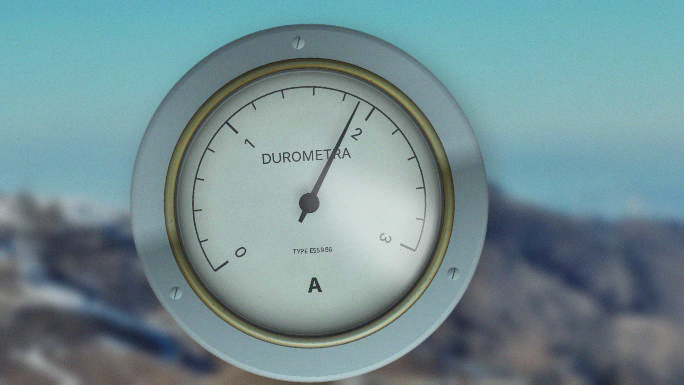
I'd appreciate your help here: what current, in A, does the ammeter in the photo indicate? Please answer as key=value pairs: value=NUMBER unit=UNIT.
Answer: value=1.9 unit=A
